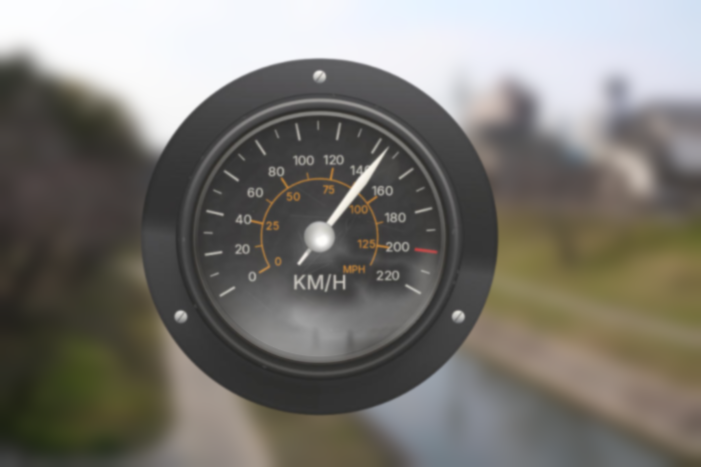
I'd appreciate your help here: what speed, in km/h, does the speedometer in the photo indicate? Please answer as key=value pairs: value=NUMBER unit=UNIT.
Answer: value=145 unit=km/h
